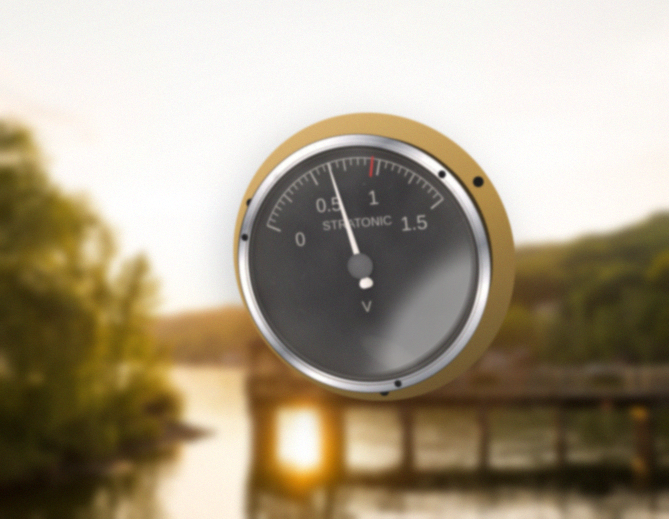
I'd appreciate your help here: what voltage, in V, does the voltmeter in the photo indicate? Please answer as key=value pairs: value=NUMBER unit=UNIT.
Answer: value=0.65 unit=V
